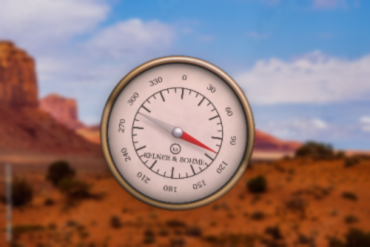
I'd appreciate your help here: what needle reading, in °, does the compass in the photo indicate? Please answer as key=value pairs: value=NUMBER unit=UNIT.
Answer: value=110 unit=°
